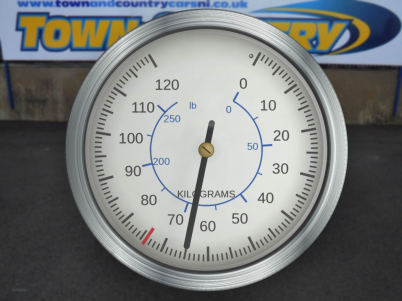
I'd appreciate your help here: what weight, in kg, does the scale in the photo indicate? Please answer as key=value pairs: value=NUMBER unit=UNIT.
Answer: value=65 unit=kg
